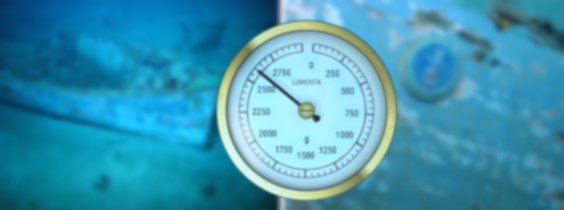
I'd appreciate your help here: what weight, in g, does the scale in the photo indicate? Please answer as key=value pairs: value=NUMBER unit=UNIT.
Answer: value=2600 unit=g
